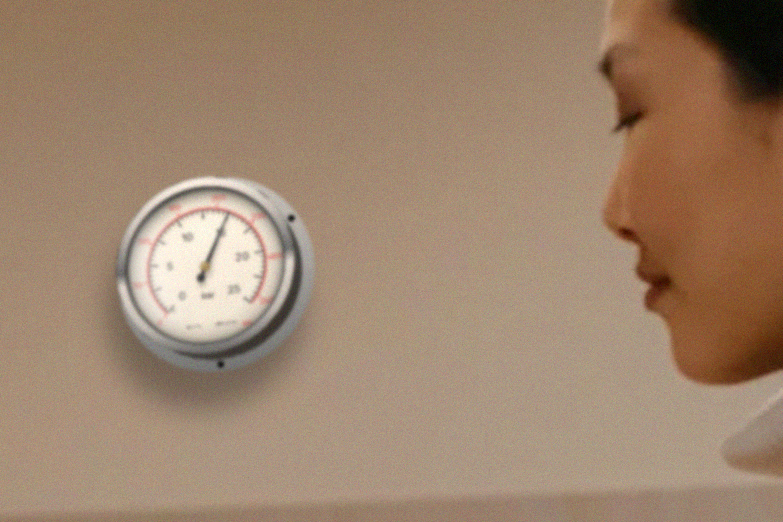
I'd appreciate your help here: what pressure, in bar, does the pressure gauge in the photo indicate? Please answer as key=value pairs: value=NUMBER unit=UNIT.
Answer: value=15 unit=bar
